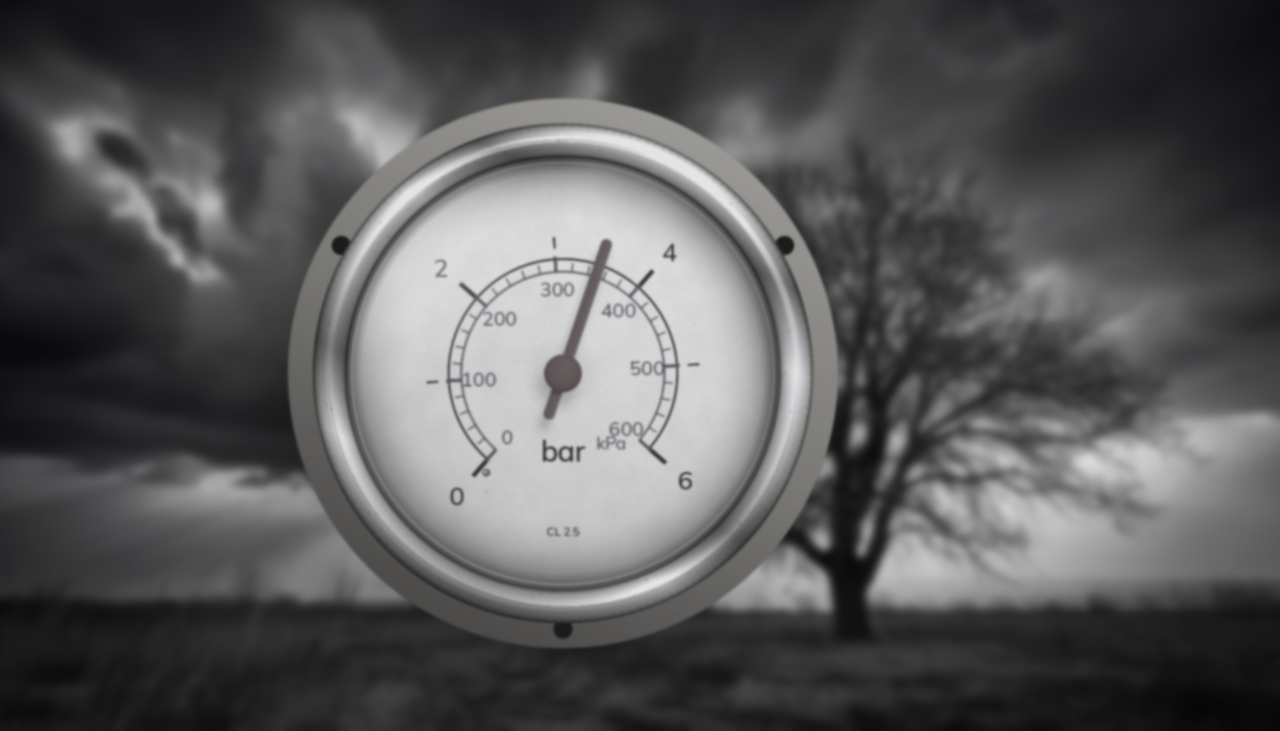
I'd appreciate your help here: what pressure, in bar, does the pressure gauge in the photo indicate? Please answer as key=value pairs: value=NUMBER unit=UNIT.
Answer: value=3.5 unit=bar
